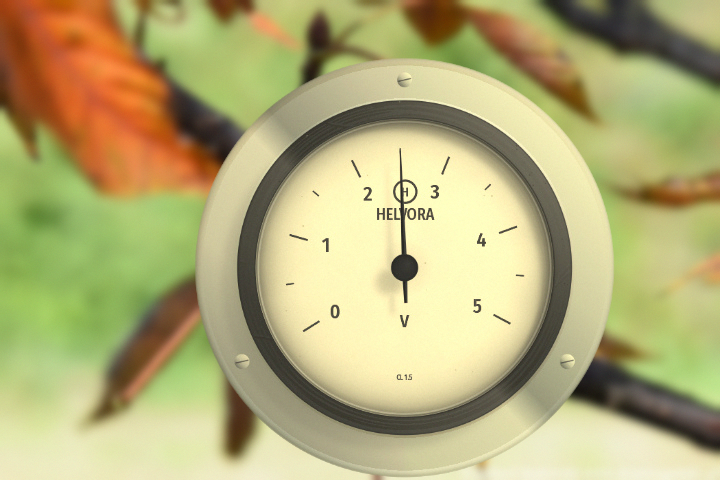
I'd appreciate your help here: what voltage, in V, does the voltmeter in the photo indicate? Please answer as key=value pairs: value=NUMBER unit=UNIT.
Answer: value=2.5 unit=V
